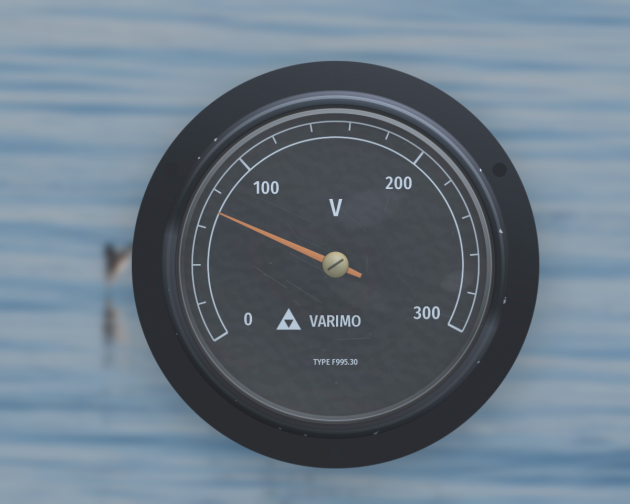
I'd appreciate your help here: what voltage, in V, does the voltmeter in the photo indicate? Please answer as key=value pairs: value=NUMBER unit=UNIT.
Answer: value=70 unit=V
